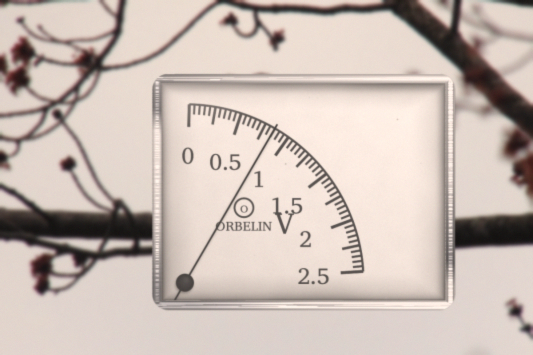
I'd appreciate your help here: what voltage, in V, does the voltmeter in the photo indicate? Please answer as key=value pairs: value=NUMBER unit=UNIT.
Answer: value=0.85 unit=V
